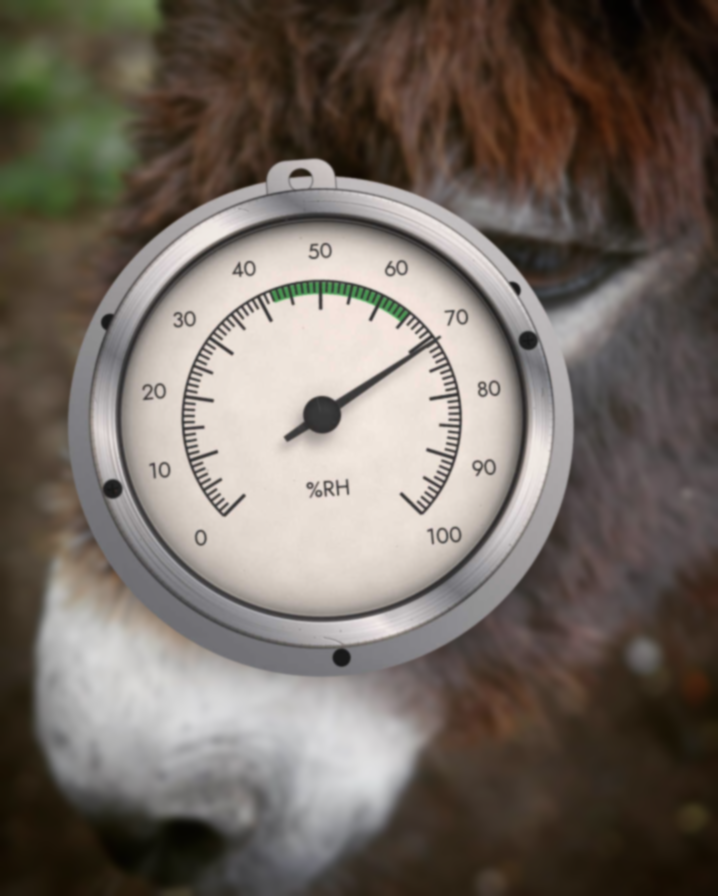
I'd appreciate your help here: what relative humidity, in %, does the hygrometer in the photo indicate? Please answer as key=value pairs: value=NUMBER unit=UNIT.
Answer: value=71 unit=%
